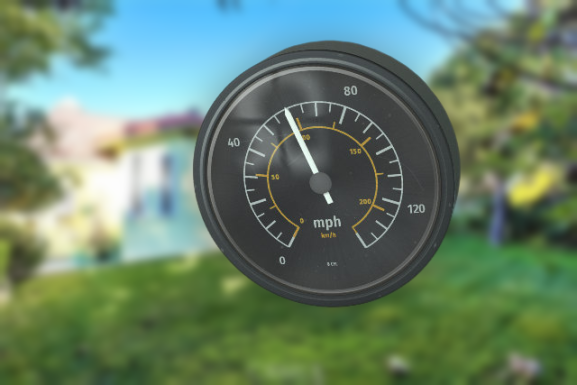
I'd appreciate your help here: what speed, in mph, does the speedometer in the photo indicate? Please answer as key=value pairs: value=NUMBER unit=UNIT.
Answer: value=60 unit=mph
